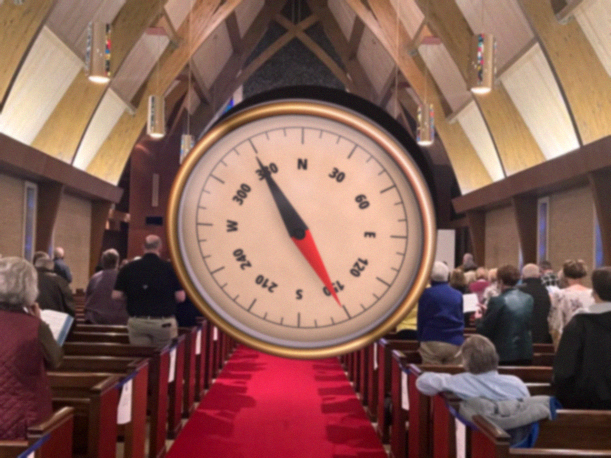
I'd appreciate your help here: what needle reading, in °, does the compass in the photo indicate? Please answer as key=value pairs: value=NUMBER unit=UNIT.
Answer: value=150 unit=°
